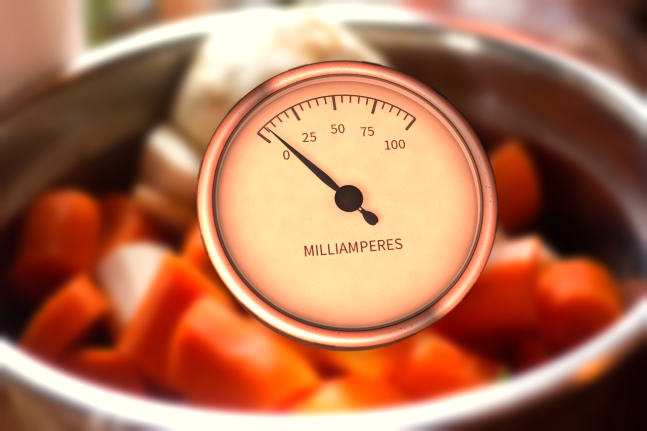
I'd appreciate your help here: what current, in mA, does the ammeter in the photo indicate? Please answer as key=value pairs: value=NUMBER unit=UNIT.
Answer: value=5 unit=mA
